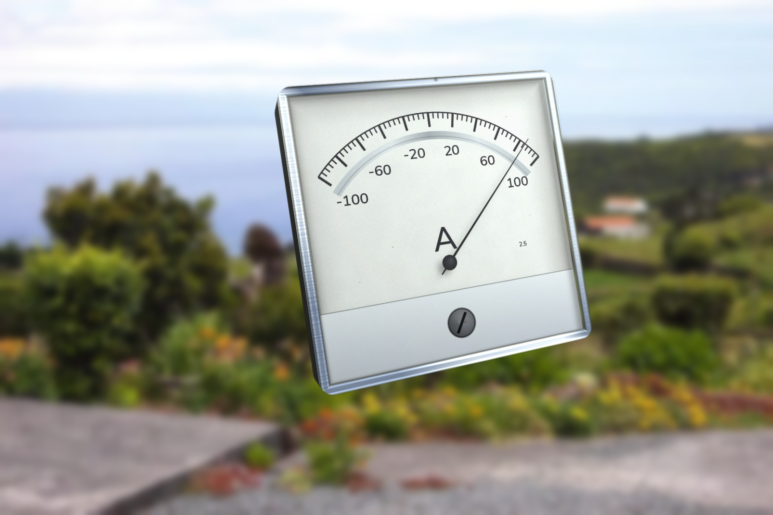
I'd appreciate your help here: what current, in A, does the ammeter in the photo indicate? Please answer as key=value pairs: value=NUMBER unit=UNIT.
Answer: value=84 unit=A
